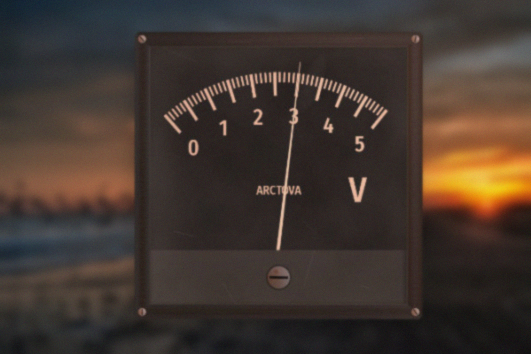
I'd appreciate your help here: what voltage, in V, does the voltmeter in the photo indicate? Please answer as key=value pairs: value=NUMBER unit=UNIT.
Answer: value=3 unit=V
